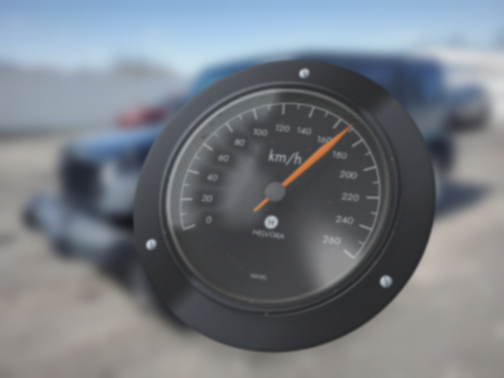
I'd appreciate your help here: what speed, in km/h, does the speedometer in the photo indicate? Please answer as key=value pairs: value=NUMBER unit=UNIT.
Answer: value=170 unit=km/h
